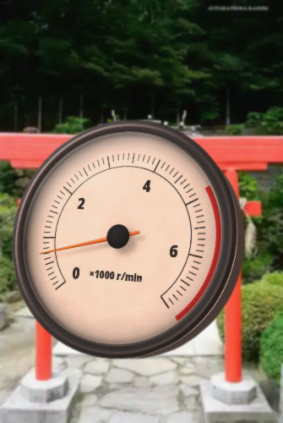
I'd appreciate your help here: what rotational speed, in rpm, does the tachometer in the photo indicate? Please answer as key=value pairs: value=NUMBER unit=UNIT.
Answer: value=700 unit=rpm
